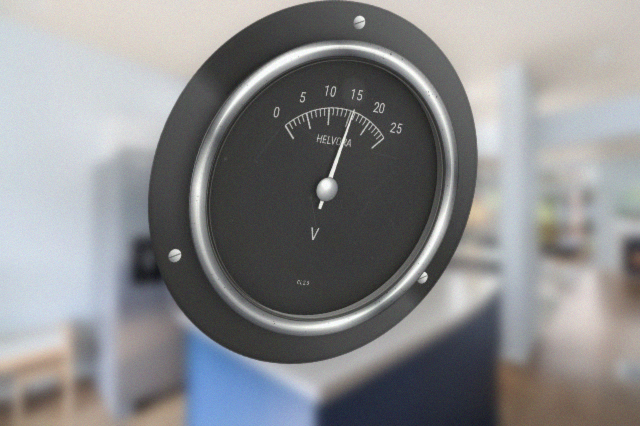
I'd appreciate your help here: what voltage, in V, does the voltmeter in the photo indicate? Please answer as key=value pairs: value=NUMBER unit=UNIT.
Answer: value=15 unit=V
